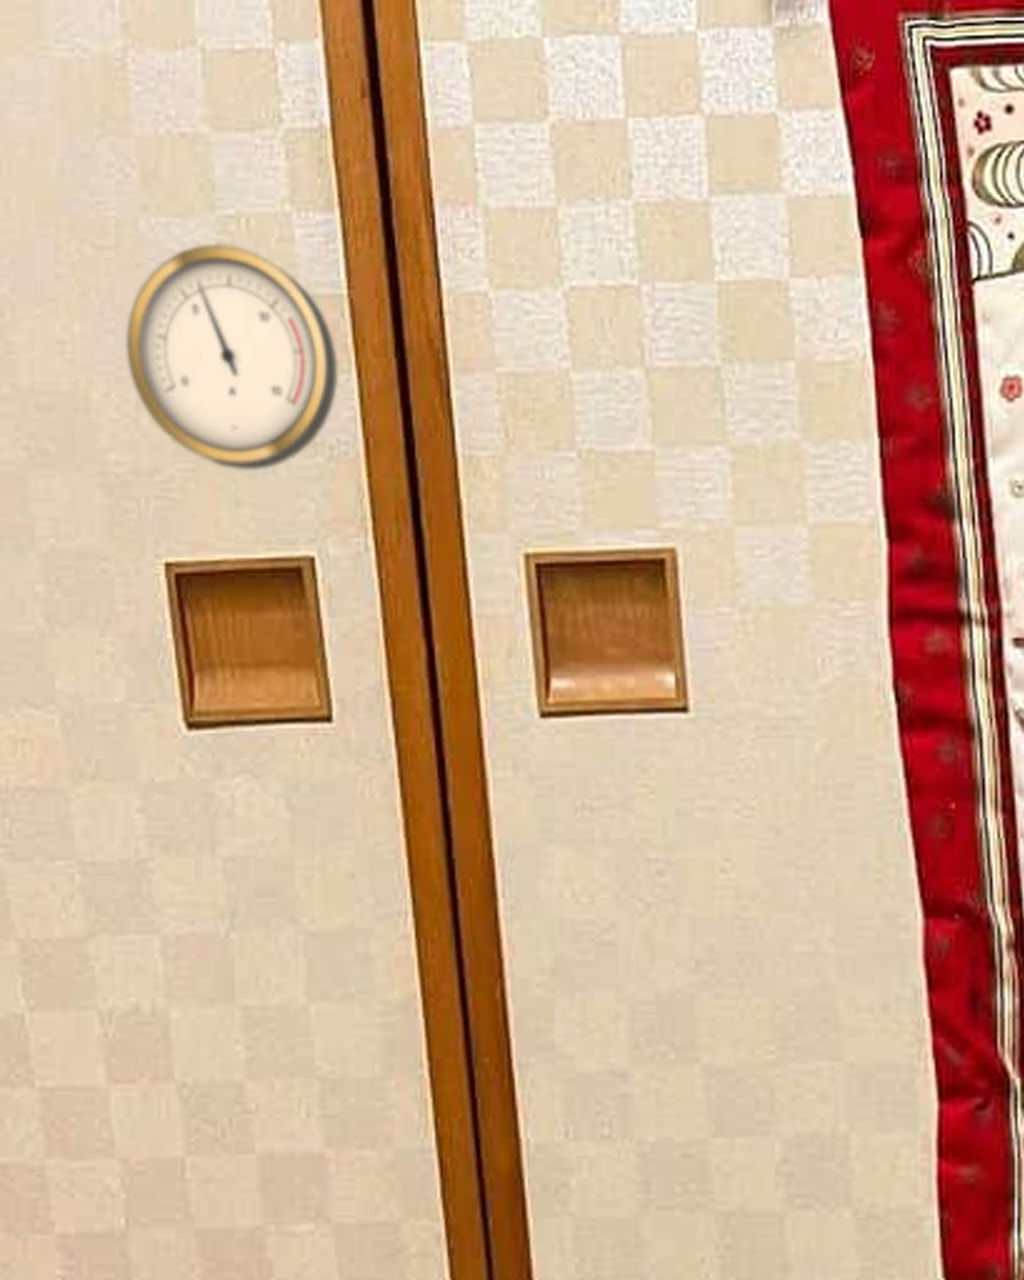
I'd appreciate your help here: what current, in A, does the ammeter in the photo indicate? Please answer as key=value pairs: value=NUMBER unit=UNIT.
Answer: value=6 unit=A
